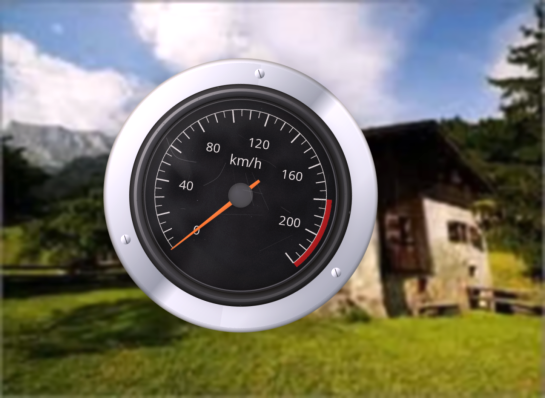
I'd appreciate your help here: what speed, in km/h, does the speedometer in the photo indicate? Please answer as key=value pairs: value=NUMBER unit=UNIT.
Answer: value=0 unit=km/h
